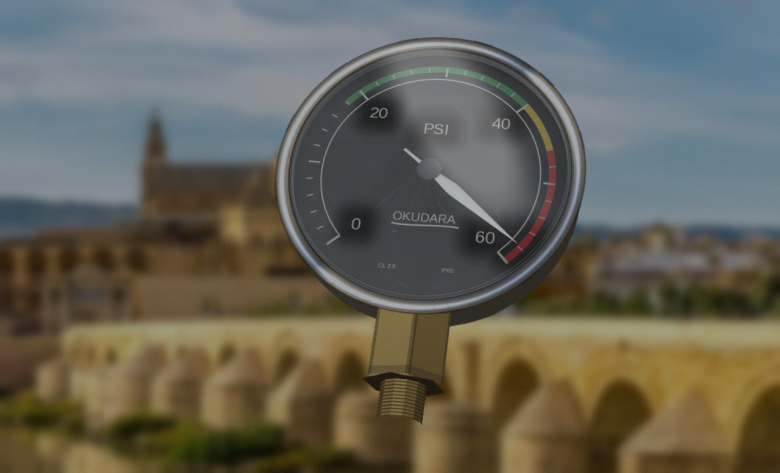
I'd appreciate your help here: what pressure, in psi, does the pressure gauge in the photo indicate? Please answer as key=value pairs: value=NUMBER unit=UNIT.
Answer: value=58 unit=psi
